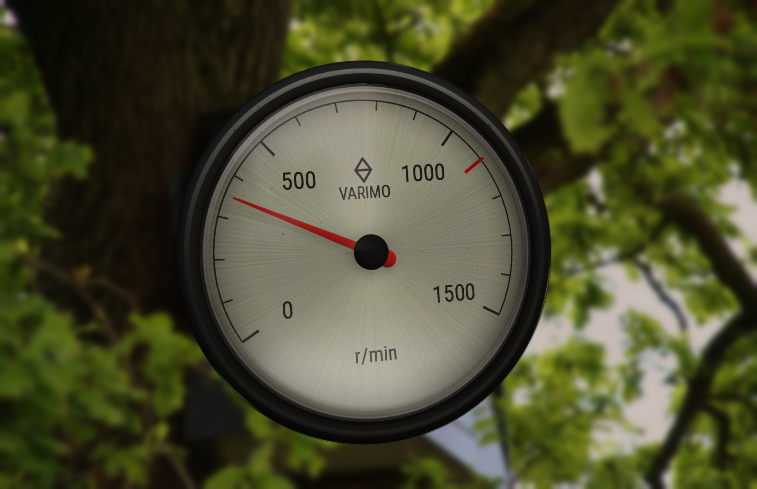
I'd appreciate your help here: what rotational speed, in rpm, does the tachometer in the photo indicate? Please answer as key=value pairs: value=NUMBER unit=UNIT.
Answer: value=350 unit=rpm
